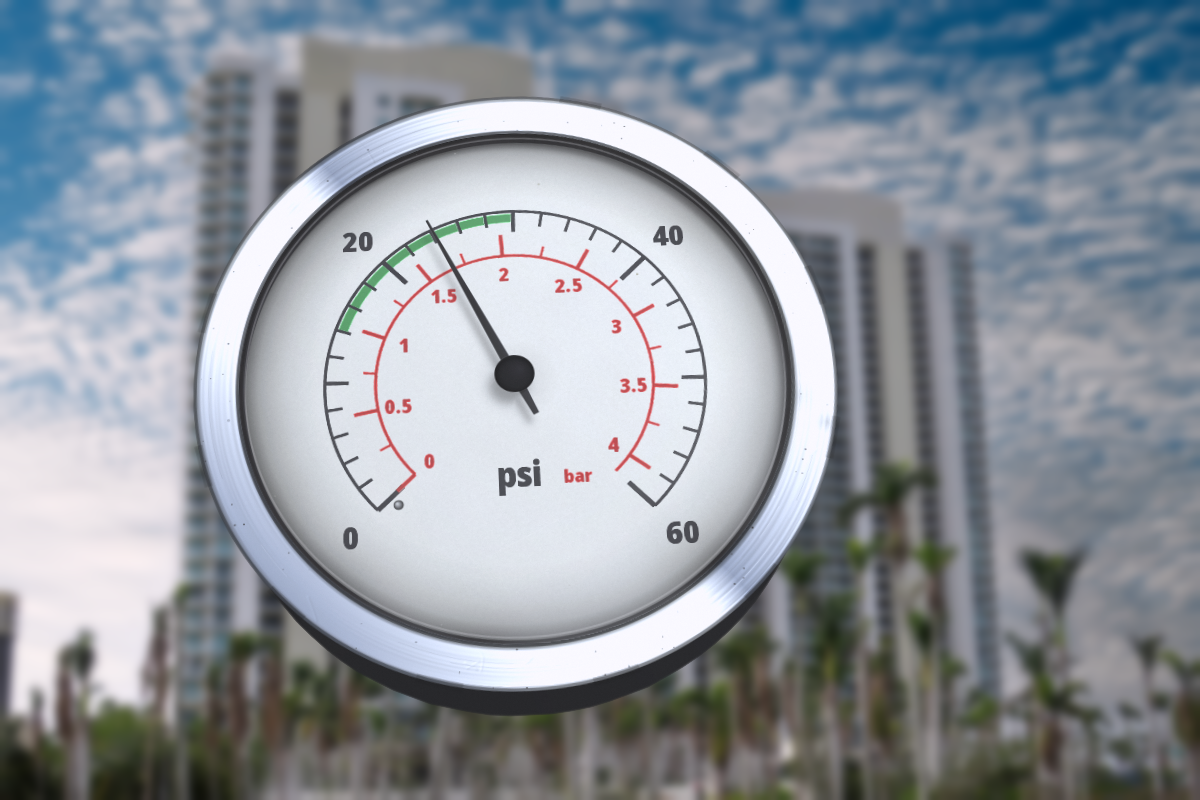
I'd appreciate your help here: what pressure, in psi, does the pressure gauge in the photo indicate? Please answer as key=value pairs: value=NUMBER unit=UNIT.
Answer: value=24 unit=psi
